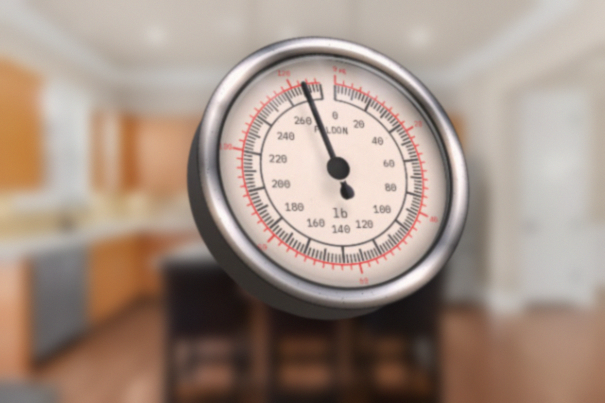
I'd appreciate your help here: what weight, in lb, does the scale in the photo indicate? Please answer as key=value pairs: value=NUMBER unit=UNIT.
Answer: value=270 unit=lb
